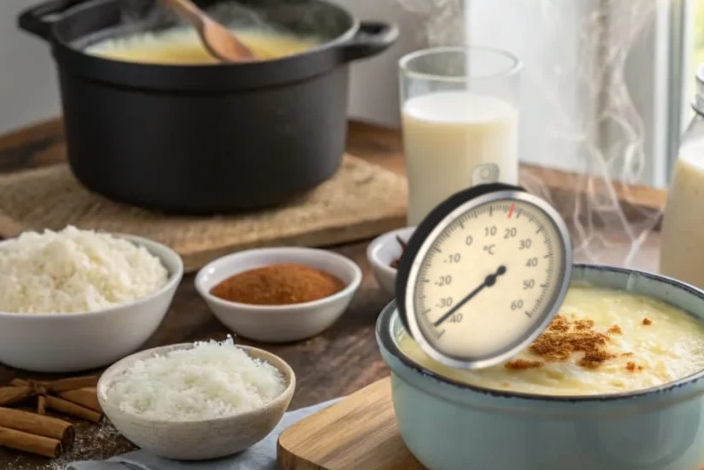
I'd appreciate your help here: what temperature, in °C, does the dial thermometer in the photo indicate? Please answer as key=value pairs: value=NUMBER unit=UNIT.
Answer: value=-35 unit=°C
